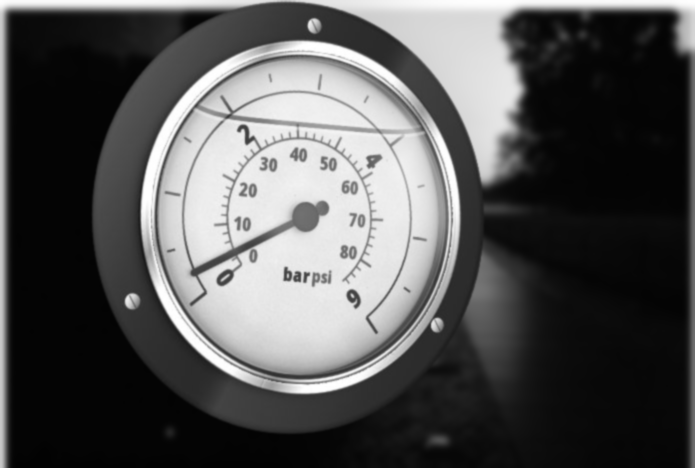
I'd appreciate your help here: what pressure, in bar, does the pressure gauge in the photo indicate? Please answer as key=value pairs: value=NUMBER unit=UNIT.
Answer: value=0.25 unit=bar
